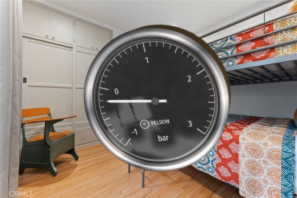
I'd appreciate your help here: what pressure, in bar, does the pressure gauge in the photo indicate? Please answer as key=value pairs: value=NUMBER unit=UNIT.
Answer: value=-0.2 unit=bar
